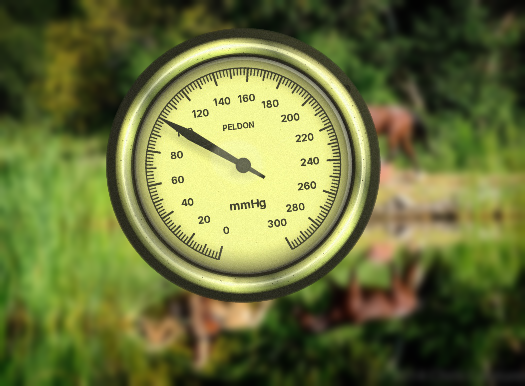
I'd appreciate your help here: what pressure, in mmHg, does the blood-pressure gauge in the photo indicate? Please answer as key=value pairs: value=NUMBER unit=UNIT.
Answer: value=100 unit=mmHg
